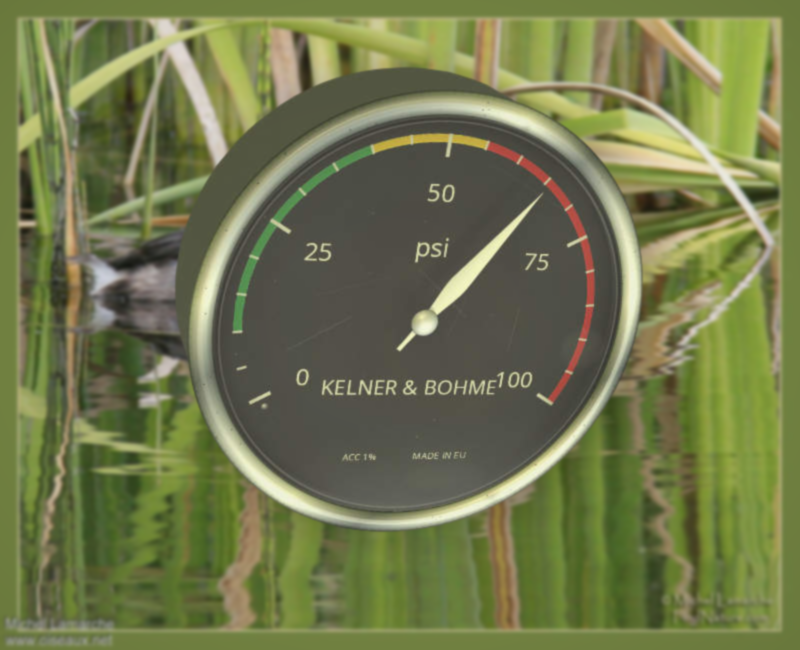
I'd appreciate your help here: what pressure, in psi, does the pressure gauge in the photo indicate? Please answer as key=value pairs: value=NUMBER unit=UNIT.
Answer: value=65 unit=psi
